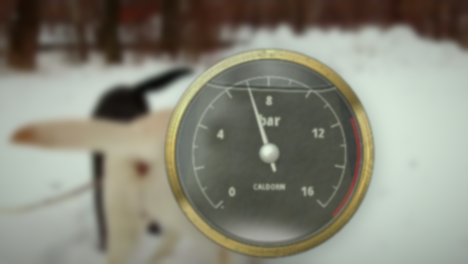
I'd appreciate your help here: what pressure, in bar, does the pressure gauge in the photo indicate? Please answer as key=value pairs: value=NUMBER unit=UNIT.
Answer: value=7 unit=bar
